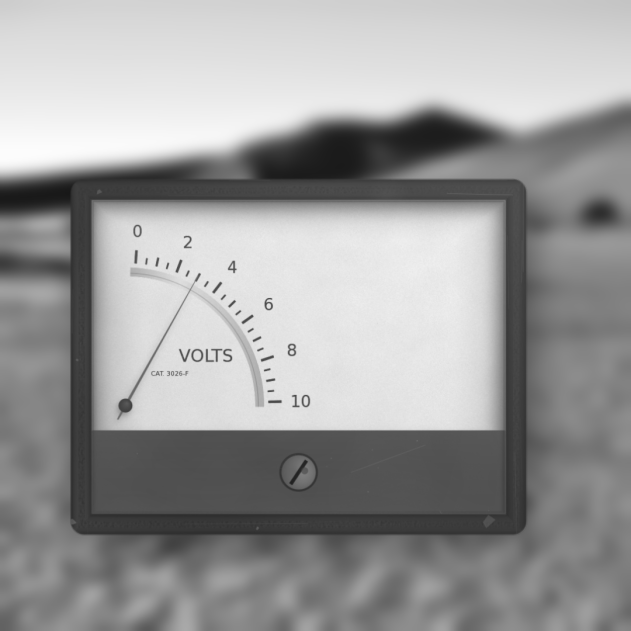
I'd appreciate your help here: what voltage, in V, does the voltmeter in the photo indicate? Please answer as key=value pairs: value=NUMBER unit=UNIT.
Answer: value=3 unit=V
